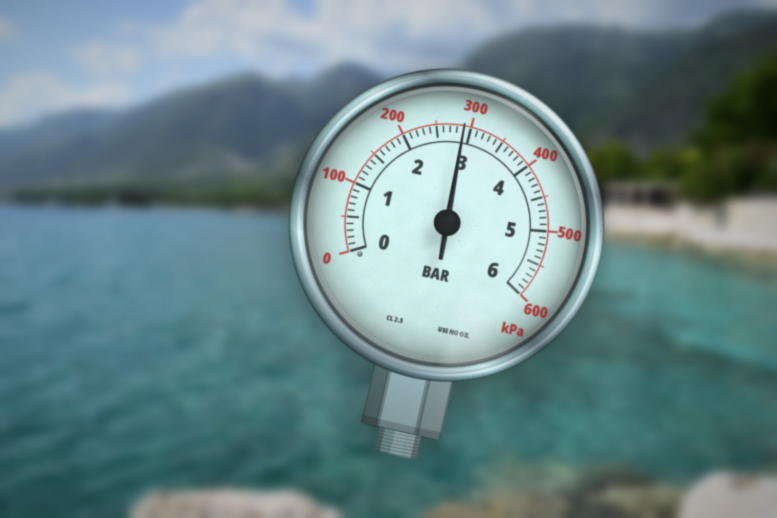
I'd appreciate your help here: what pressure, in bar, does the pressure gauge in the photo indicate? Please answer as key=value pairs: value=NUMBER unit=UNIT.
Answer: value=2.9 unit=bar
